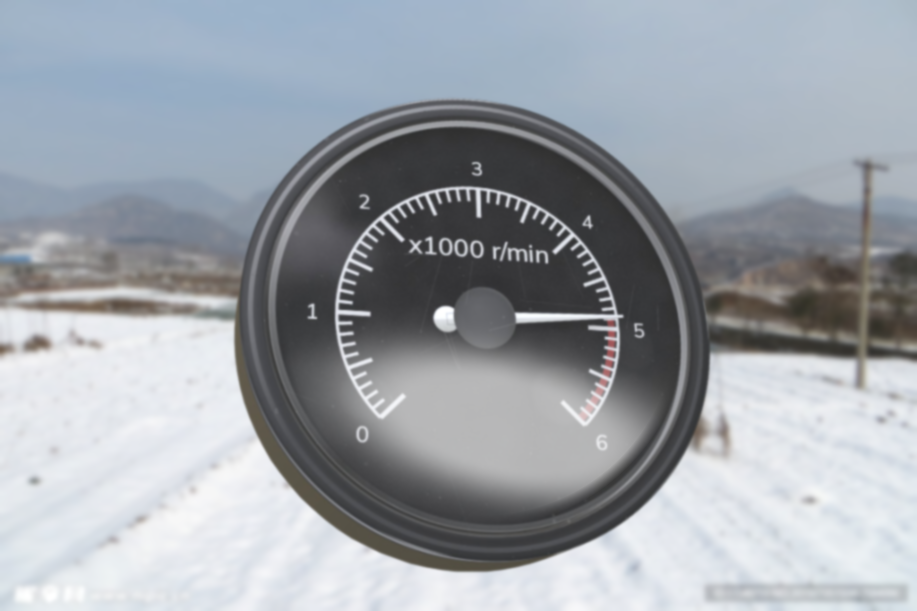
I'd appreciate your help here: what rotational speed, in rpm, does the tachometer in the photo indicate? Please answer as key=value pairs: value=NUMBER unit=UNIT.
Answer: value=4900 unit=rpm
